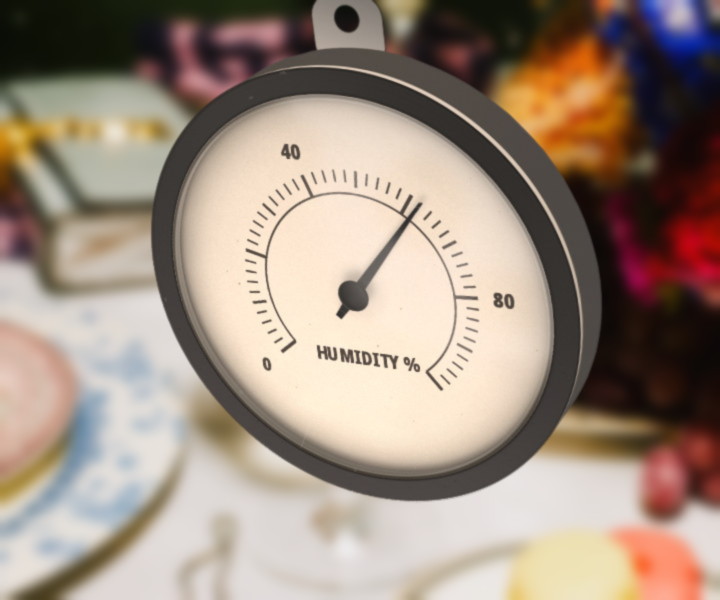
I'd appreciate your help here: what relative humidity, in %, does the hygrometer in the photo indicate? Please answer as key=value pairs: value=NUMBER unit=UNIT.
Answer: value=62 unit=%
